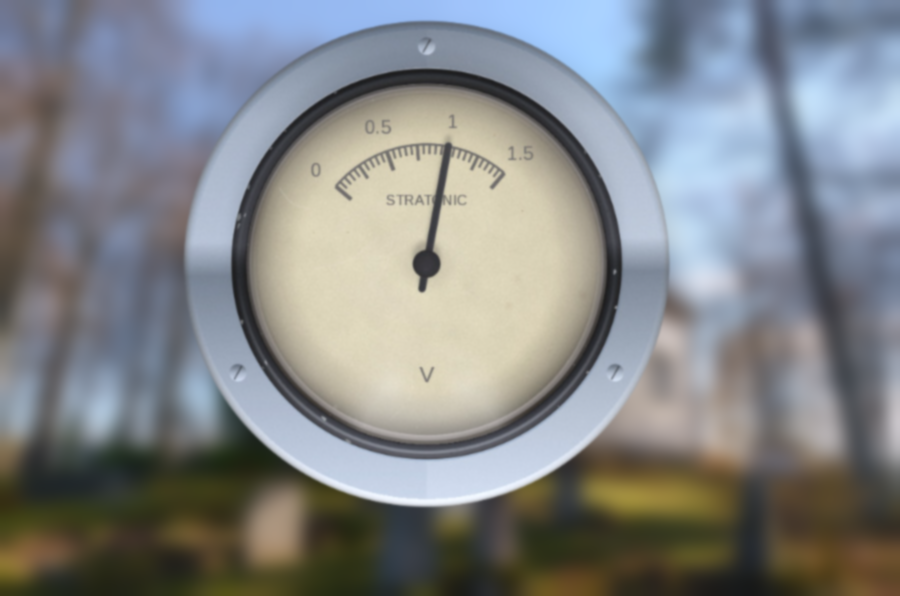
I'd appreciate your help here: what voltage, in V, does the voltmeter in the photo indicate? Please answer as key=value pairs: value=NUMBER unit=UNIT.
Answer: value=1 unit=V
